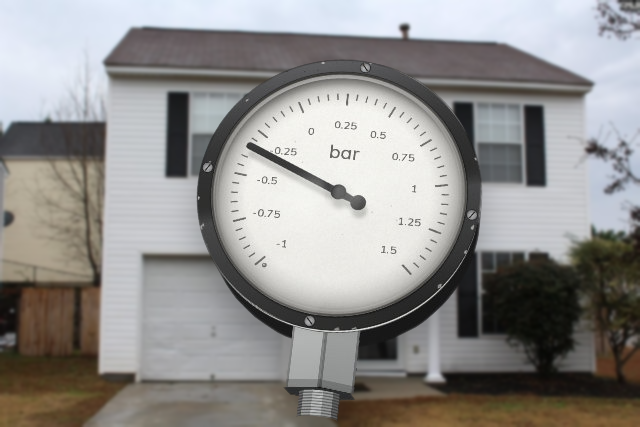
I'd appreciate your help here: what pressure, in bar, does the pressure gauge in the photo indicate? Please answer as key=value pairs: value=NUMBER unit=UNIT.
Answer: value=-0.35 unit=bar
